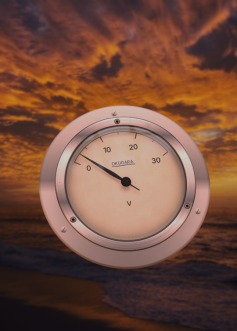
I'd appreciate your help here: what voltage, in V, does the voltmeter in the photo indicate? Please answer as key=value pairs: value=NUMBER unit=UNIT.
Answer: value=2.5 unit=V
